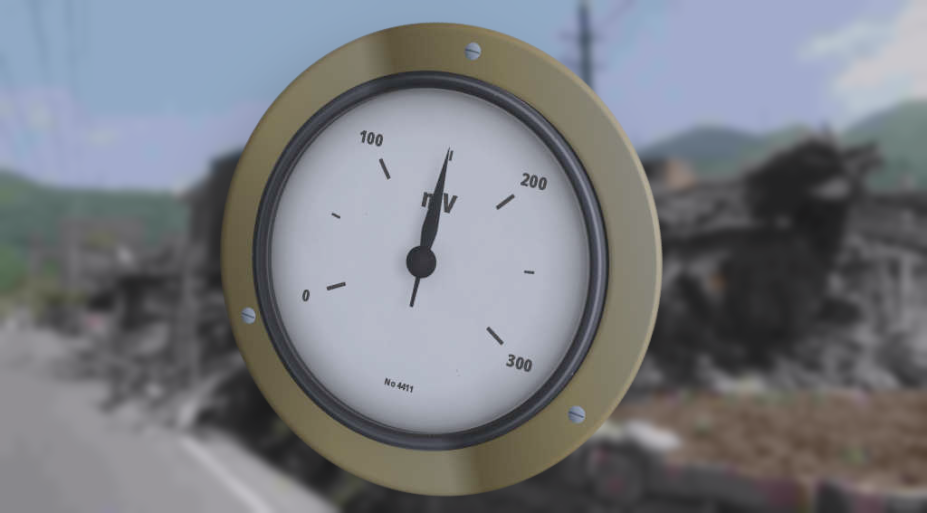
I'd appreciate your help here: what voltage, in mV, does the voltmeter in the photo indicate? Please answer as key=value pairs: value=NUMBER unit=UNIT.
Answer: value=150 unit=mV
